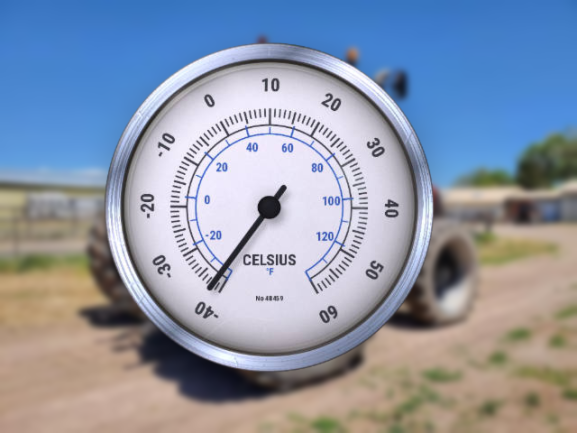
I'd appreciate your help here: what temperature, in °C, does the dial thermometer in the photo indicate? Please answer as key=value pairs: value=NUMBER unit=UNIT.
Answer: value=-38 unit=°C
